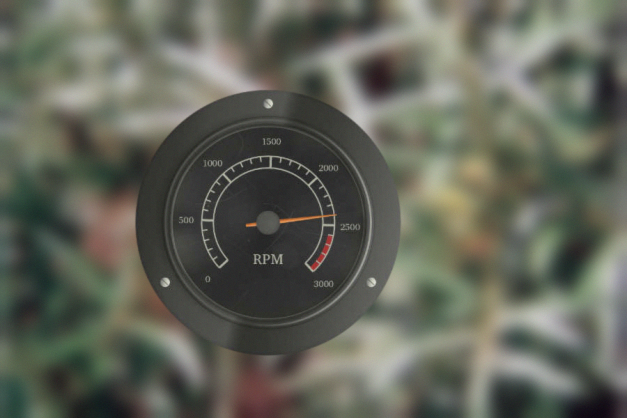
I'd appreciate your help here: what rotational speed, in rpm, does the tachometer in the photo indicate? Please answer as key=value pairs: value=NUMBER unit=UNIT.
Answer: value=2400 unit=rpm
